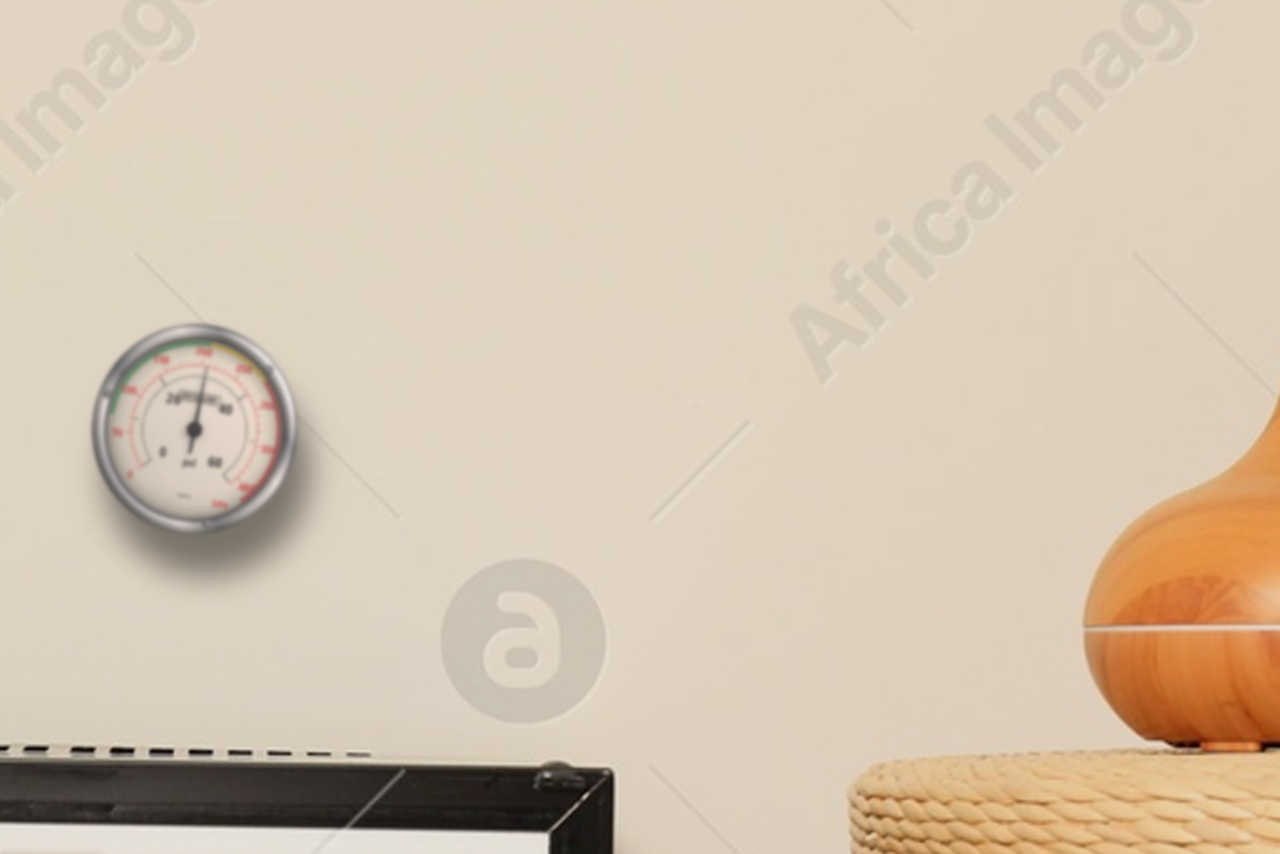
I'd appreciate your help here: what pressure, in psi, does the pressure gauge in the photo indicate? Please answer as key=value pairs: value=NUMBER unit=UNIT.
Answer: value=30 unit=psi
